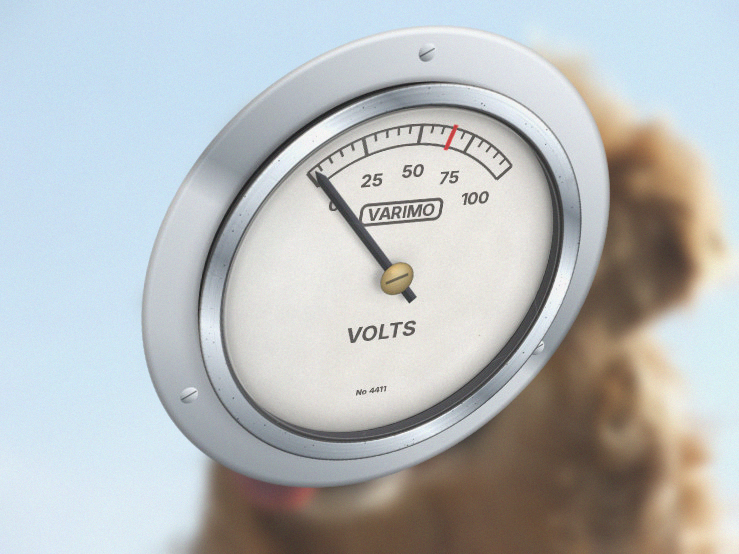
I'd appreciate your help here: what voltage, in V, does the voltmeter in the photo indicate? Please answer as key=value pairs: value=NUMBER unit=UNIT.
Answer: value=2.5 unit=V
